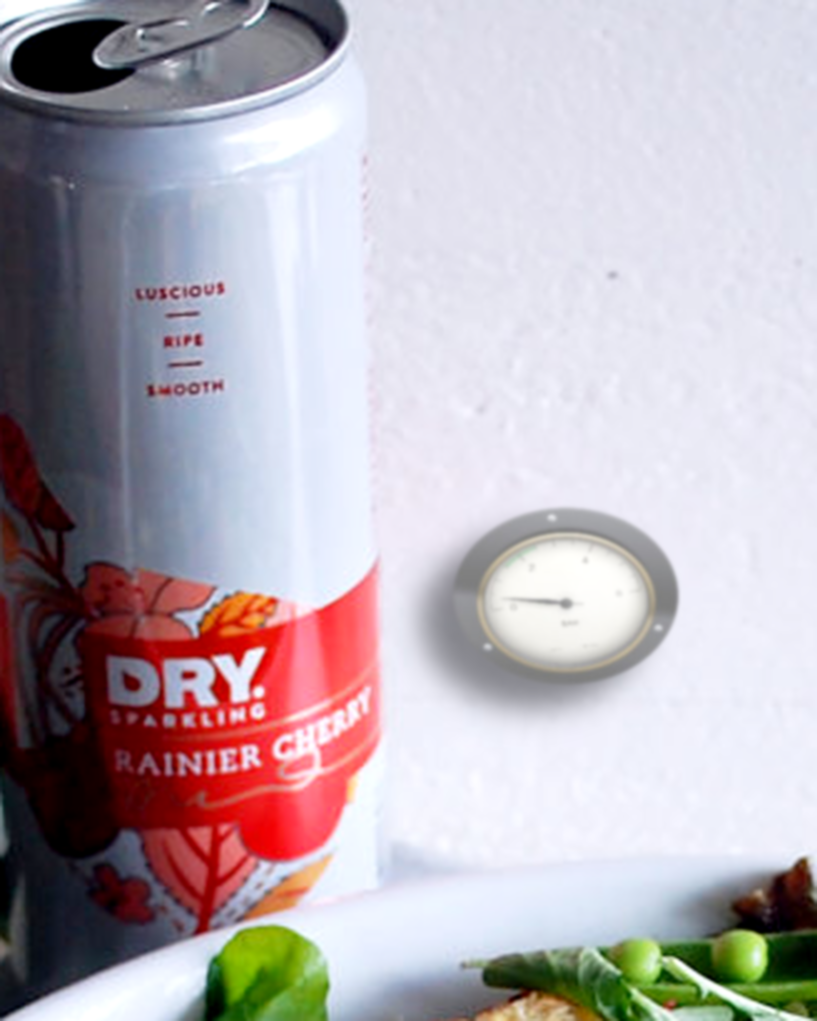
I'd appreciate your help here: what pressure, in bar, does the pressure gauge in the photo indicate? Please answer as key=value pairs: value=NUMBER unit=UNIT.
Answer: value=0.5 unit=bar
